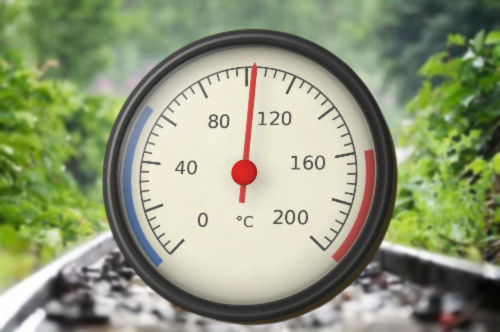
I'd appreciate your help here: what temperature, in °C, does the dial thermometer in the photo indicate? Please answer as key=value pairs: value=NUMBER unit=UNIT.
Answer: value=104 unit=°C
